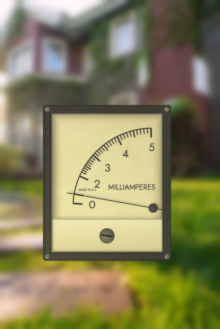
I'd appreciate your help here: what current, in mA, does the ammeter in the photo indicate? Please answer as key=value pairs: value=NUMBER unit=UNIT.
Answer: value=1 unit=mA
